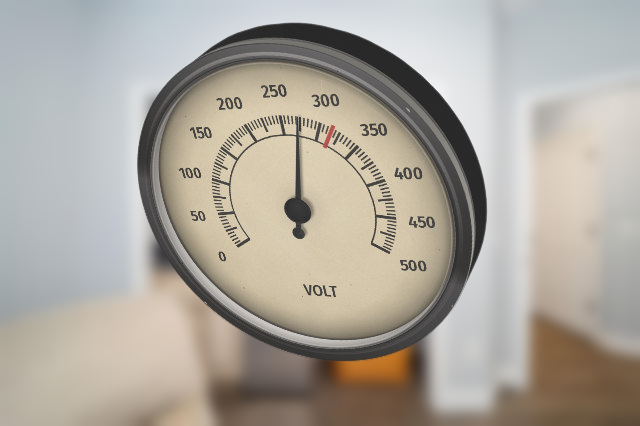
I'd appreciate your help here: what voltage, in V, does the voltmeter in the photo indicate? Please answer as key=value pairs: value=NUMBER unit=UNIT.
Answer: value=275 unit=V
